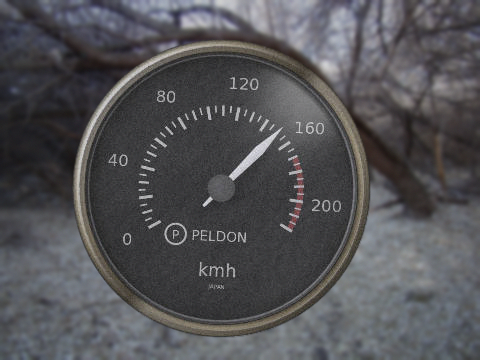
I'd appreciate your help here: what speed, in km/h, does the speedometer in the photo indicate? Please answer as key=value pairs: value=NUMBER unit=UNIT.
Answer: value=150 unit=km/h
